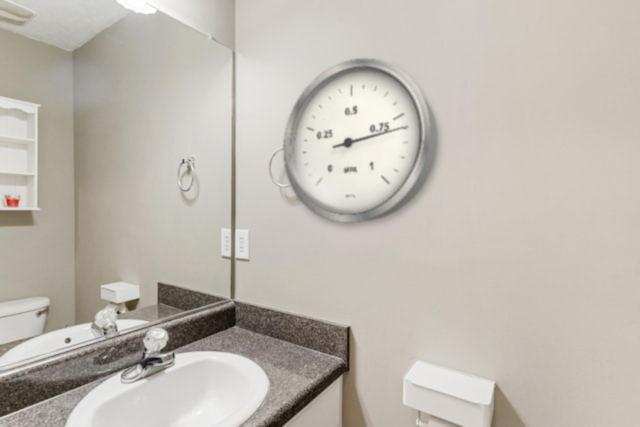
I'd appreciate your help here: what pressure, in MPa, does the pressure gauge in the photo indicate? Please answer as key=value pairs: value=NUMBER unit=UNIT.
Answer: value=0.8 unit=MPa
